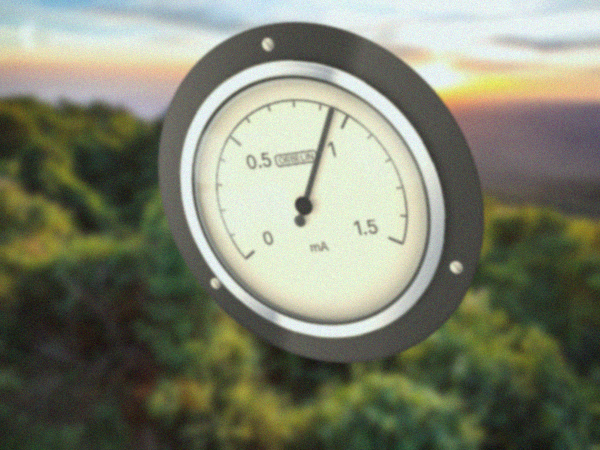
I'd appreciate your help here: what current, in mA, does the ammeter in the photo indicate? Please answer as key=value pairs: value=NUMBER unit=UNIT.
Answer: value=0.95 unit=mA
